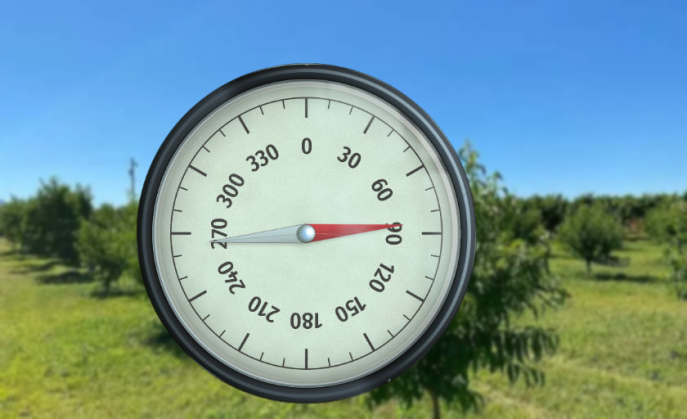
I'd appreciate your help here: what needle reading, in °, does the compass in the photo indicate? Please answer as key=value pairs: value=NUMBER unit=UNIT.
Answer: value=85 unit=°
